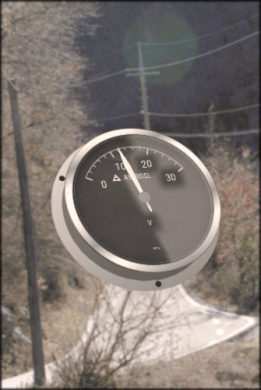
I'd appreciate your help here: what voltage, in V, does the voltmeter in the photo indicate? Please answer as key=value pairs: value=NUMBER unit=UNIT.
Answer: value=12 unit=V
